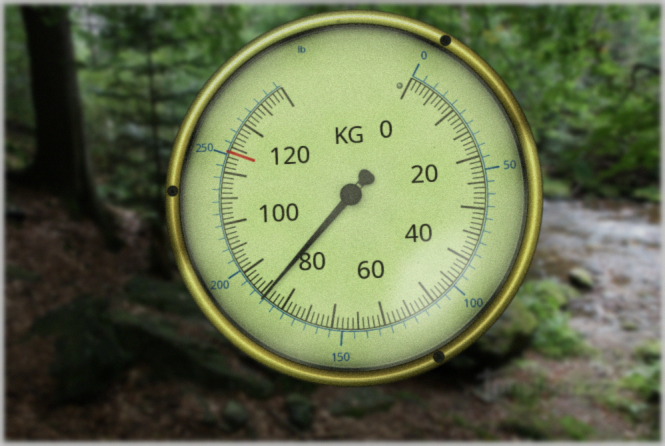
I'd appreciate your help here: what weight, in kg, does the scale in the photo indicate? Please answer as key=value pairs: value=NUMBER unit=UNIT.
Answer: value=84 unit=kg
